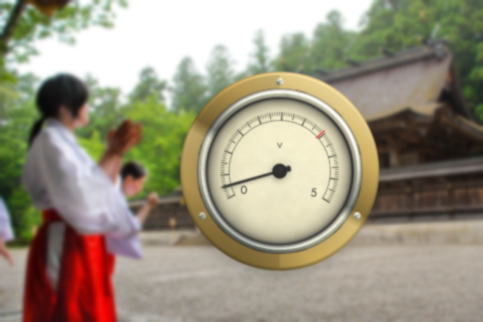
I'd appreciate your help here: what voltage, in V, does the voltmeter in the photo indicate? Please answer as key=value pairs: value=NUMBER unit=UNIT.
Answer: value=0.25 unit=V
